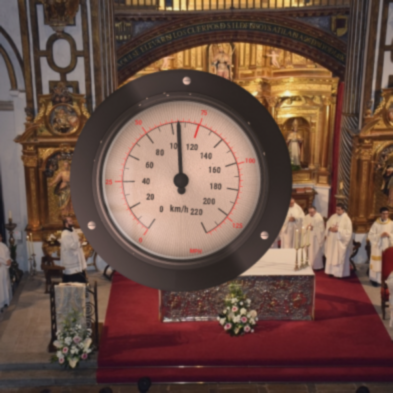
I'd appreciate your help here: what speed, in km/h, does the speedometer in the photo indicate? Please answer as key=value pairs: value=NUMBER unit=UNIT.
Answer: value=105 unit=km/h
